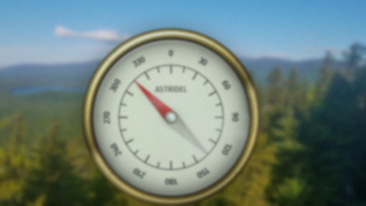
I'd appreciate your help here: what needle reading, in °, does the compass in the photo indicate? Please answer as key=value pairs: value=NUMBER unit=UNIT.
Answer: value=315 unit=°
